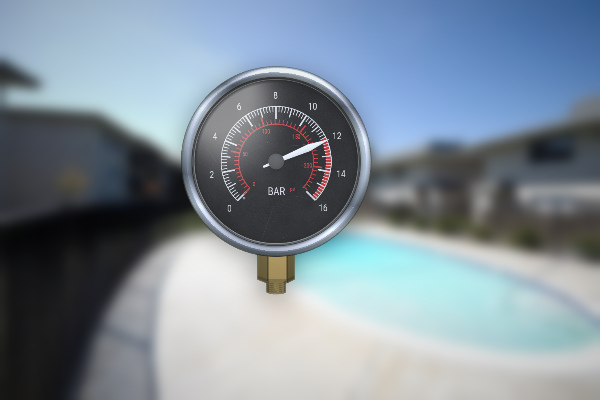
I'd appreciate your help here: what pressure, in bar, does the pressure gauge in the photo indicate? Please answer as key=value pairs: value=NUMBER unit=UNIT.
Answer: value=12 unit=bar
